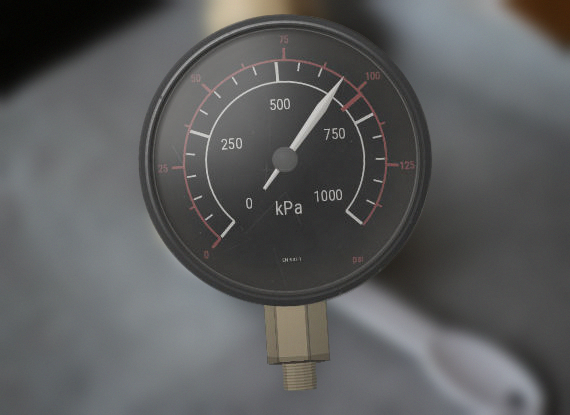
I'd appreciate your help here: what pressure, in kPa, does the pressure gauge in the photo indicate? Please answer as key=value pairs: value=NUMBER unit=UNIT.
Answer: value=650 unit=kPa
